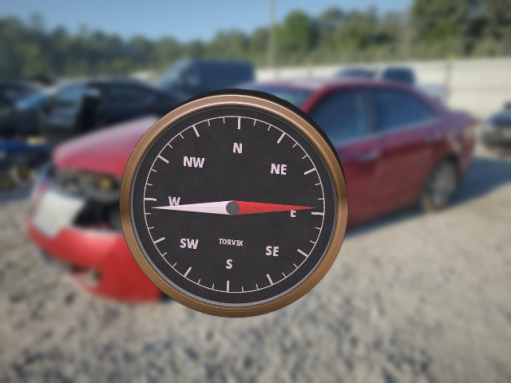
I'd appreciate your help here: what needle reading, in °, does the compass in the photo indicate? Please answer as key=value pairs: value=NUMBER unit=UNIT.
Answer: value=85 unit=°
